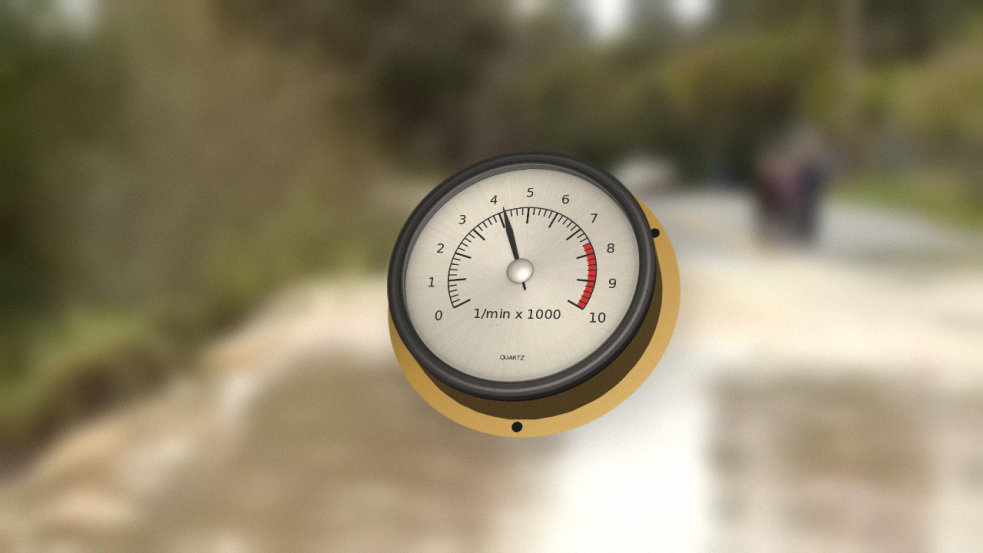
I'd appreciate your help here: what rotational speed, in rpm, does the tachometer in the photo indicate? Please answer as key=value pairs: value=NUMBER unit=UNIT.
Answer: value=4200 unit=rpm
